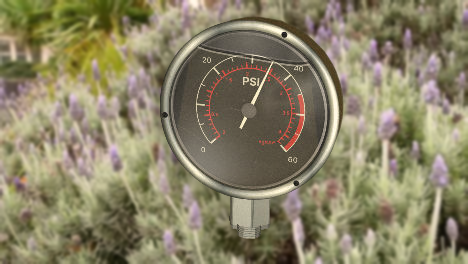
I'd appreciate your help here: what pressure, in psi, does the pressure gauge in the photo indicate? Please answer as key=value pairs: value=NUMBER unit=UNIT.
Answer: value=35 unit=psi
